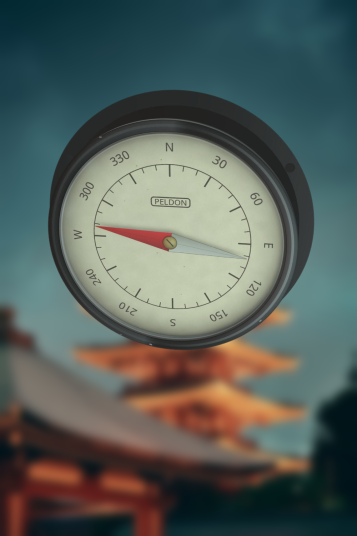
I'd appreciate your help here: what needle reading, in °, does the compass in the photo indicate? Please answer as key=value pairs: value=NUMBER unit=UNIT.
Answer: value=280 unit=°
